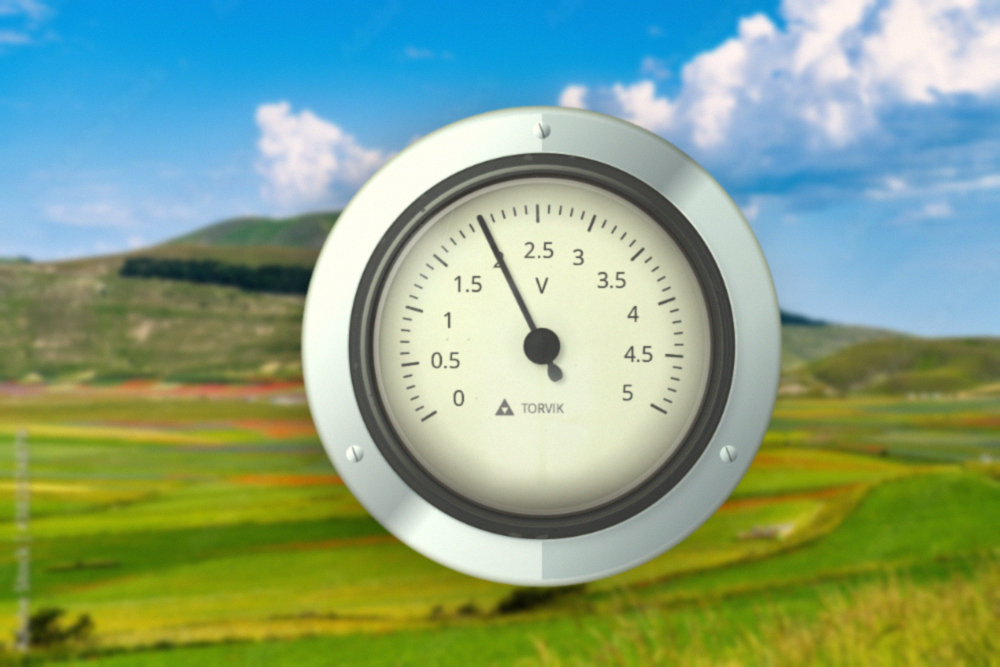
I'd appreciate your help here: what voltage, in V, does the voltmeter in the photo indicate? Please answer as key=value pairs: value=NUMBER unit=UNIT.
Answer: value=2 unit=V
